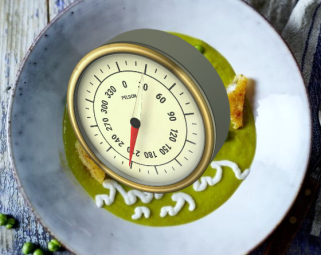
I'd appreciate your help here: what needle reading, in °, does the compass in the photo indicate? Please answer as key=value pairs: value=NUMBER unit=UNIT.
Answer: value=210 unit=°
